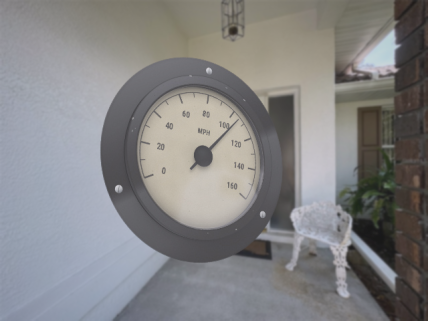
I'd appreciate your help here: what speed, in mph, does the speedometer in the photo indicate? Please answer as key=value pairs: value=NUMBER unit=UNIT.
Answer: value=105 unit=mph
